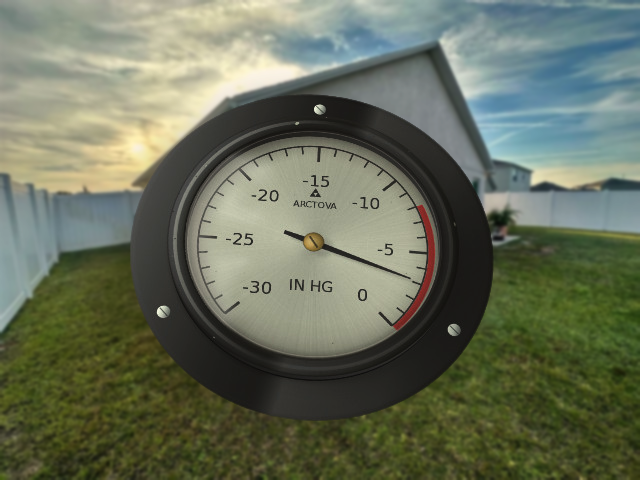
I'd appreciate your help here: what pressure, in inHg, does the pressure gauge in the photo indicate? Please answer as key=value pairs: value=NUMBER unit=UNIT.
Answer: value=-3 unit=inHg
